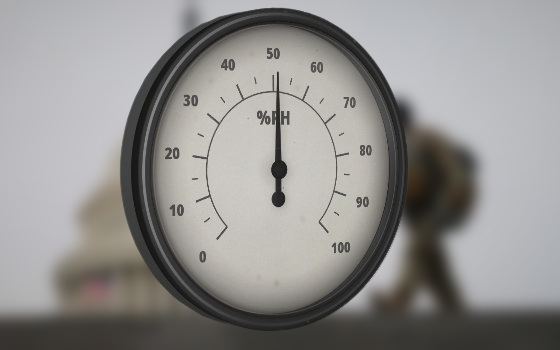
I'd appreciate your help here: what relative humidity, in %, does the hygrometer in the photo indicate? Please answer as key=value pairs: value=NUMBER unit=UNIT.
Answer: value=50 unit=%
